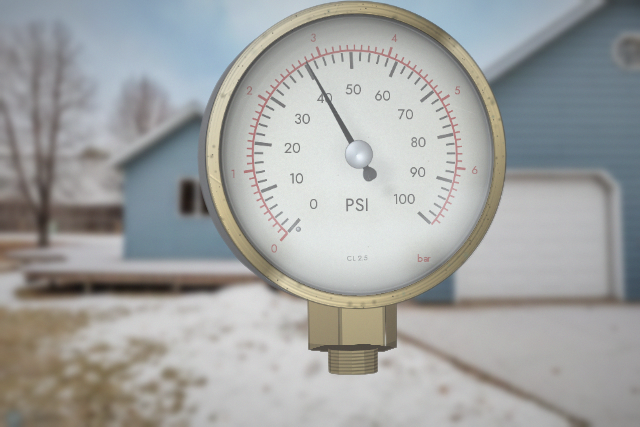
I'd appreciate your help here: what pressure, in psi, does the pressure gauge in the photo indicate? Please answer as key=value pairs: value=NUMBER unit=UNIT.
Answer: value=40 unit=psi
